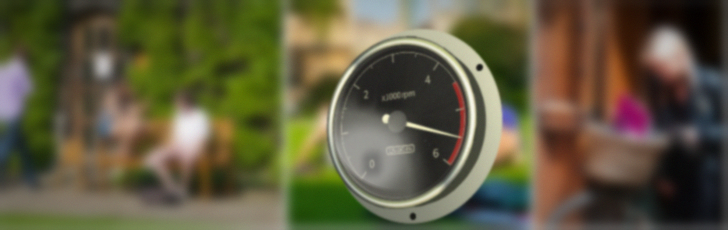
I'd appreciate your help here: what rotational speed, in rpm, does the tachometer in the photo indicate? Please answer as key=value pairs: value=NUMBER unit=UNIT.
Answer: value=5500 unit=rpm
